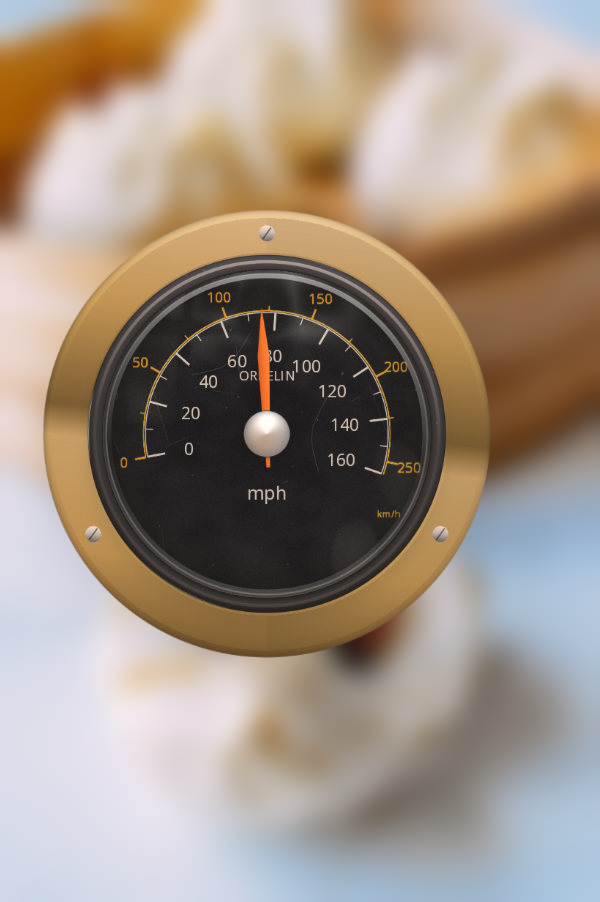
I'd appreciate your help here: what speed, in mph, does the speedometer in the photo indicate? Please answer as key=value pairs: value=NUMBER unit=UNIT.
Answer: value=75 unit=mph
